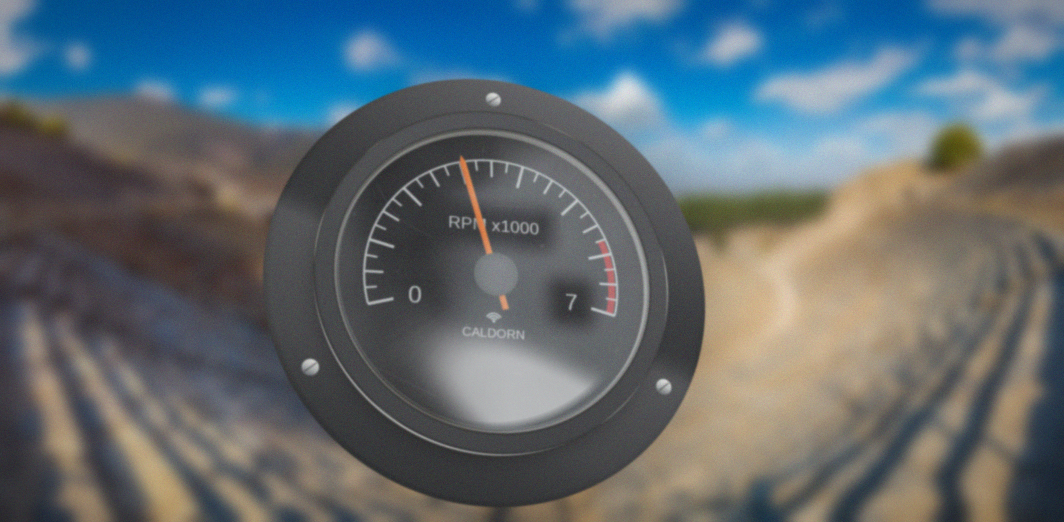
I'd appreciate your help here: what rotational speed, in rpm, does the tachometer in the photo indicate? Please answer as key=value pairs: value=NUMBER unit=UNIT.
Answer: value=3000 unit=rpm
